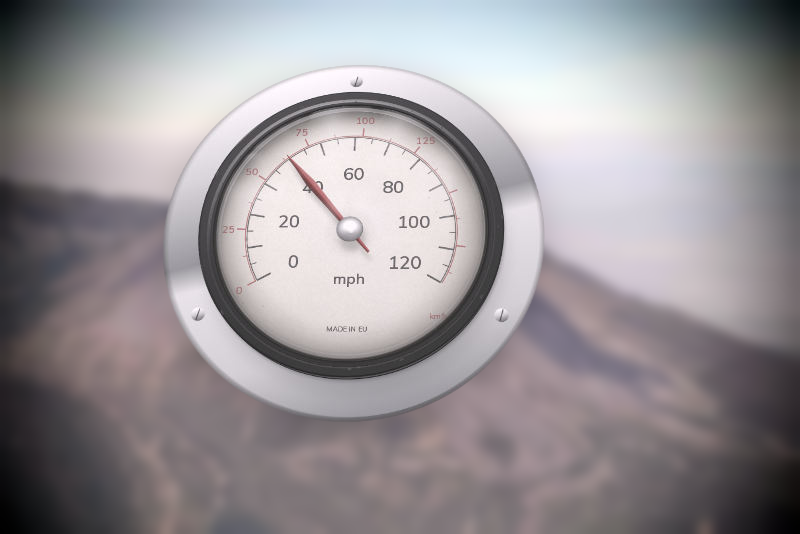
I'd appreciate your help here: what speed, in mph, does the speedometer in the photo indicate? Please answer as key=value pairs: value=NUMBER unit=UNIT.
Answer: value=40 unit=mph
